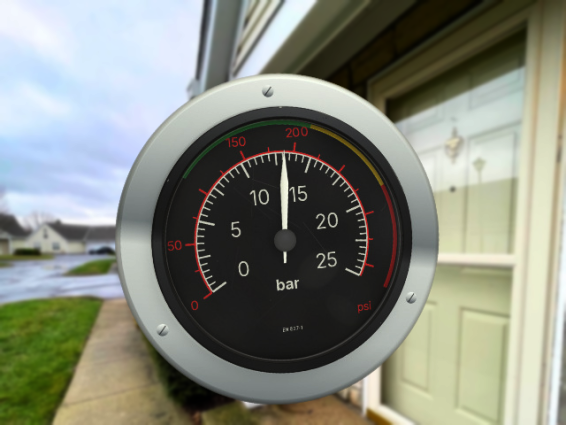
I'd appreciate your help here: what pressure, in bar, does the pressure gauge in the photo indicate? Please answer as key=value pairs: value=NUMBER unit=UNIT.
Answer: value=13 unit=bar
